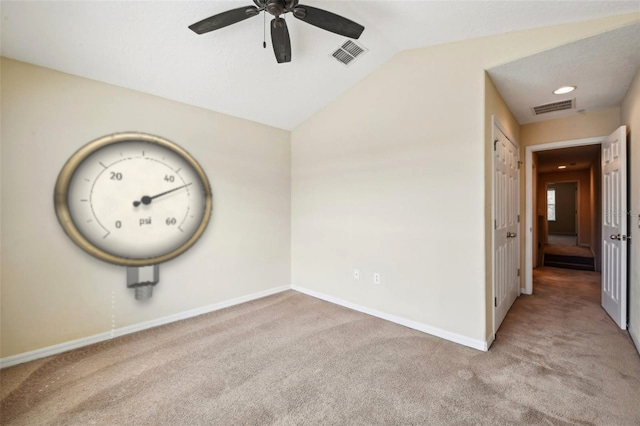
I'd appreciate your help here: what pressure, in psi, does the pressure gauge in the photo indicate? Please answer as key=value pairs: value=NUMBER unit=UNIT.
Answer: value=45 unit=psi
